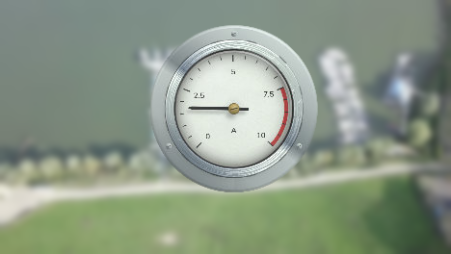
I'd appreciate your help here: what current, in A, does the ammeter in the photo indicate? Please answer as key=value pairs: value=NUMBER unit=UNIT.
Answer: value=1.75 unit=A
